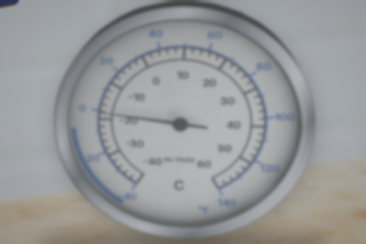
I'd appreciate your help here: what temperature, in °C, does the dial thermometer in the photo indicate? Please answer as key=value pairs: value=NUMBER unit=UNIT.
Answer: value=-18 unit=°C
